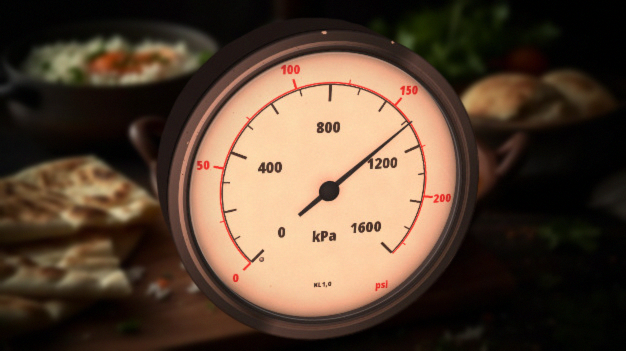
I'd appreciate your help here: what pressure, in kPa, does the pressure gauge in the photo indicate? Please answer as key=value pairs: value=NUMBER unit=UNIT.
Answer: value=1100 unit=kPa
